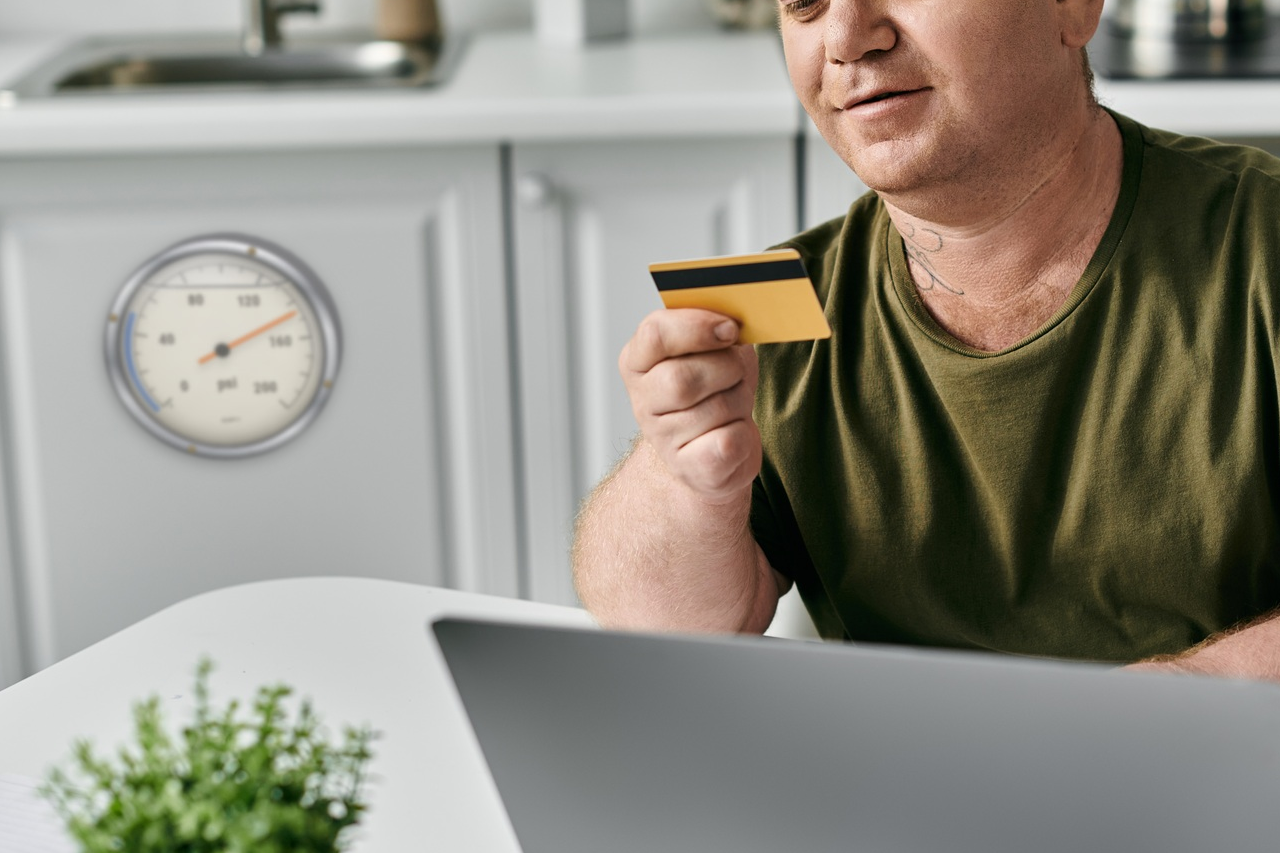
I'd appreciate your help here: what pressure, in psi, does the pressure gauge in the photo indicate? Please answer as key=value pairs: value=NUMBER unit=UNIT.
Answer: value=145 unit=psi
